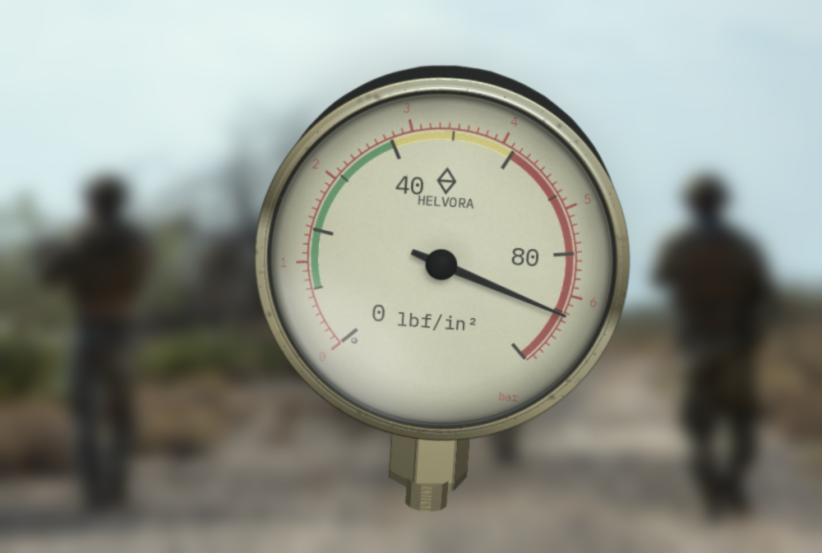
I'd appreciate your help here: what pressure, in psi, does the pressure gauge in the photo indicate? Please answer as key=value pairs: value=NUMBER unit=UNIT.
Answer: value=90 unit=psi
